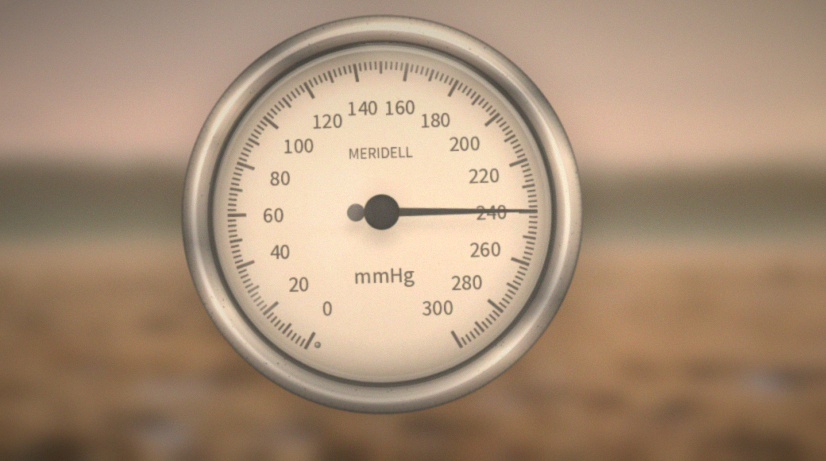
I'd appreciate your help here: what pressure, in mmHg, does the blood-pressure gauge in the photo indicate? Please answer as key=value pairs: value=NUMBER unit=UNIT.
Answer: value=240 unit=mmHg
